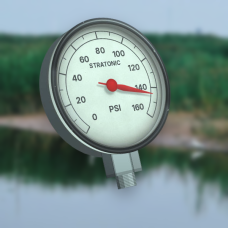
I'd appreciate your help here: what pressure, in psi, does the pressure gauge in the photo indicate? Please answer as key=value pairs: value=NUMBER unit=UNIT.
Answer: value=145 unit=psi
